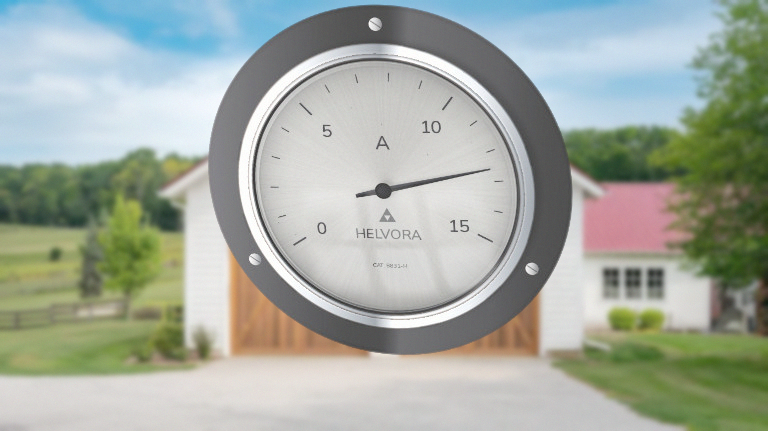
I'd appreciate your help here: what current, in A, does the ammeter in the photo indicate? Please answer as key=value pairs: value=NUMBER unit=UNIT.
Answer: value=12.5 unit=A
